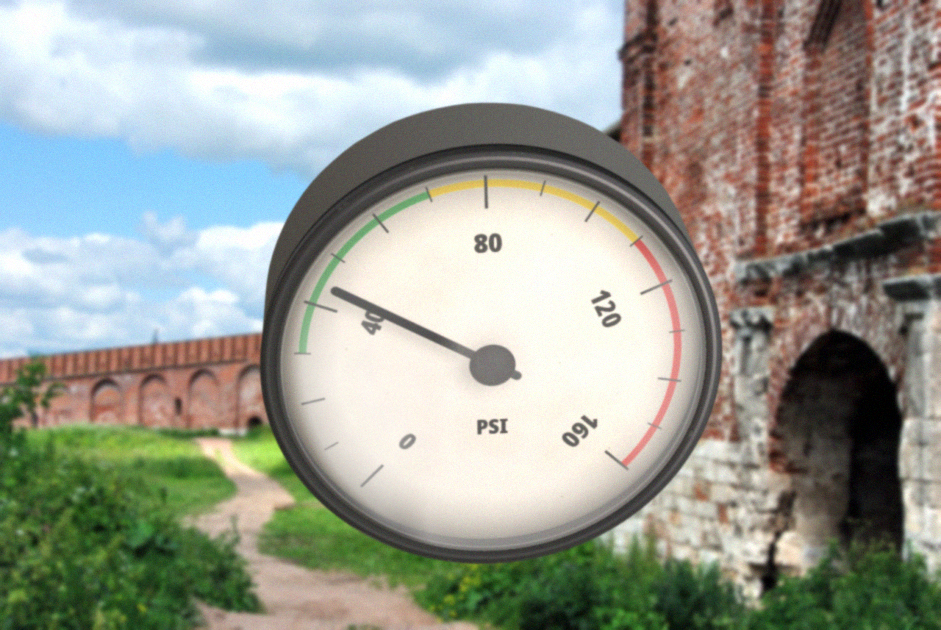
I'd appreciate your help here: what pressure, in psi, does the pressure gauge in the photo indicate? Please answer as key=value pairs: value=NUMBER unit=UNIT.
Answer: value=45 unit=psi
